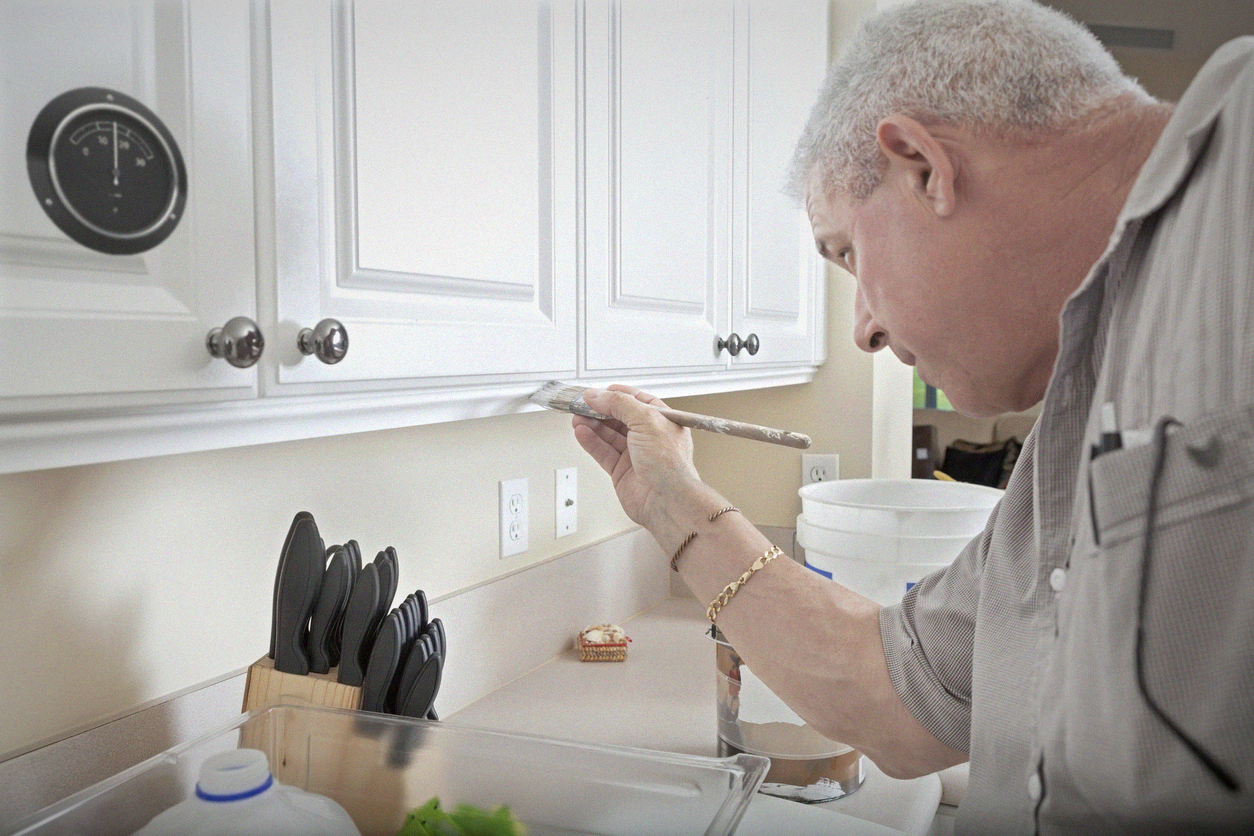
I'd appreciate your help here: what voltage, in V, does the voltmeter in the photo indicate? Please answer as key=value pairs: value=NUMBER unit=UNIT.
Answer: value=15 unit=V
